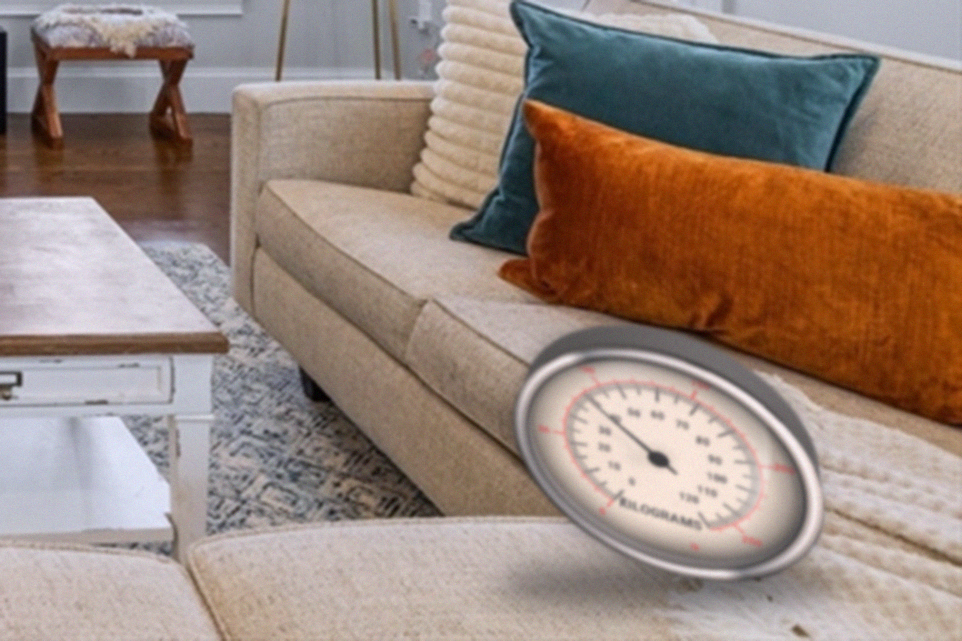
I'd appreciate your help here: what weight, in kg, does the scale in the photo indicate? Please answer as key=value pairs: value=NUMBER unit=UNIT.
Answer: value=40 unit=kg
